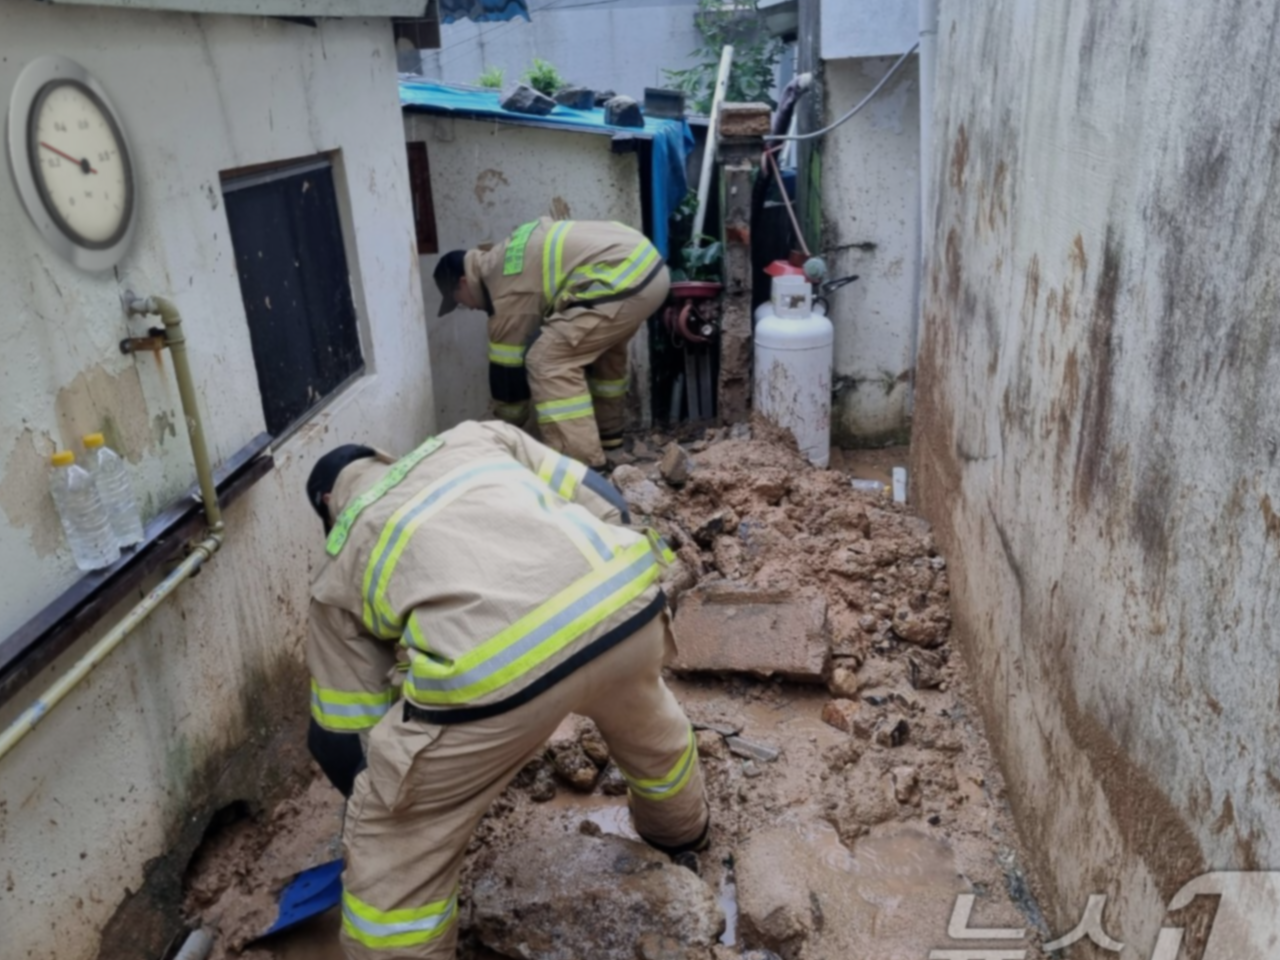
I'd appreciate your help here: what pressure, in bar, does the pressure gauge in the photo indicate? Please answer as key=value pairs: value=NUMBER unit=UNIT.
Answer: value=0.25 unit=bar
